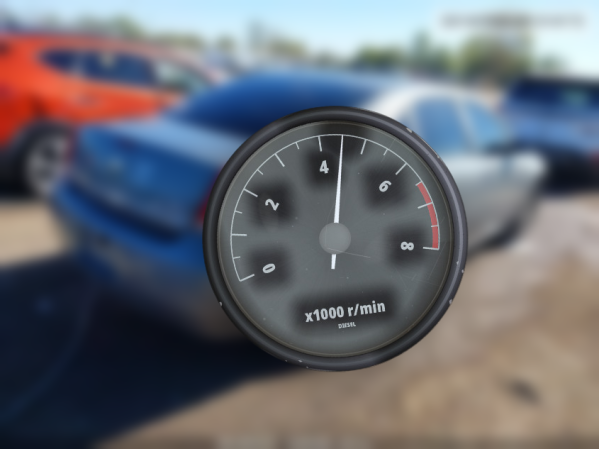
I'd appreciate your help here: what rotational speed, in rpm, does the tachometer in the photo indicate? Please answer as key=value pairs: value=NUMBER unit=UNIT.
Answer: value=4500 unit=rpm
